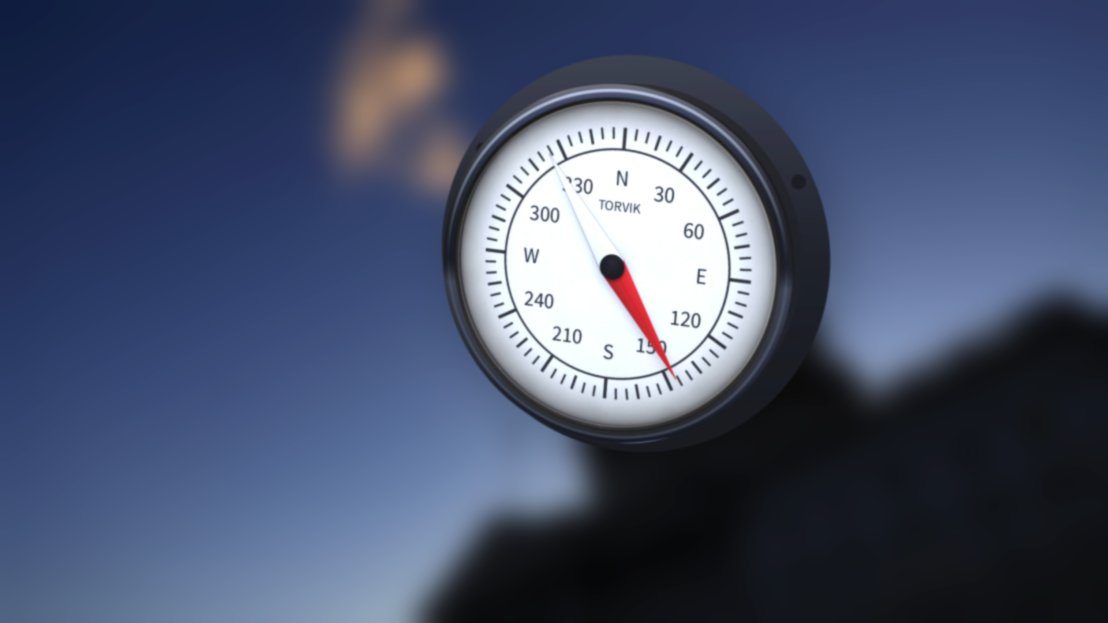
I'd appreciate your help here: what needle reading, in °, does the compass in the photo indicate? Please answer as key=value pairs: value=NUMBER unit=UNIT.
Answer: value=145 unit=°
